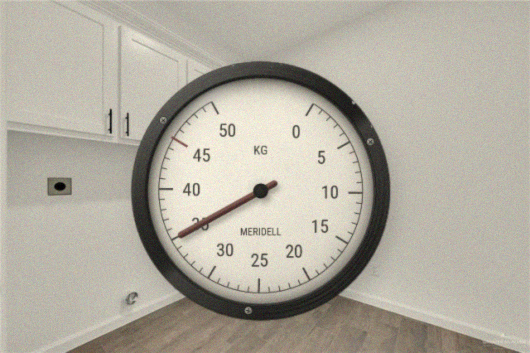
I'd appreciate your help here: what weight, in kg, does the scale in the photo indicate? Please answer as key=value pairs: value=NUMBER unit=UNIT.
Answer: value=35 unit=kg
